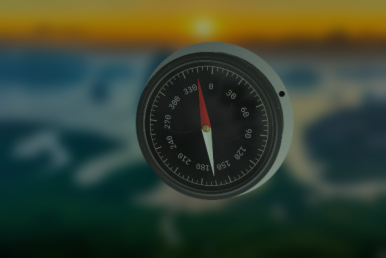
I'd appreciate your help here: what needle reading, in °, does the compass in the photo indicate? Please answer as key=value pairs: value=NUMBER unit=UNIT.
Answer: value=345 unit=°
